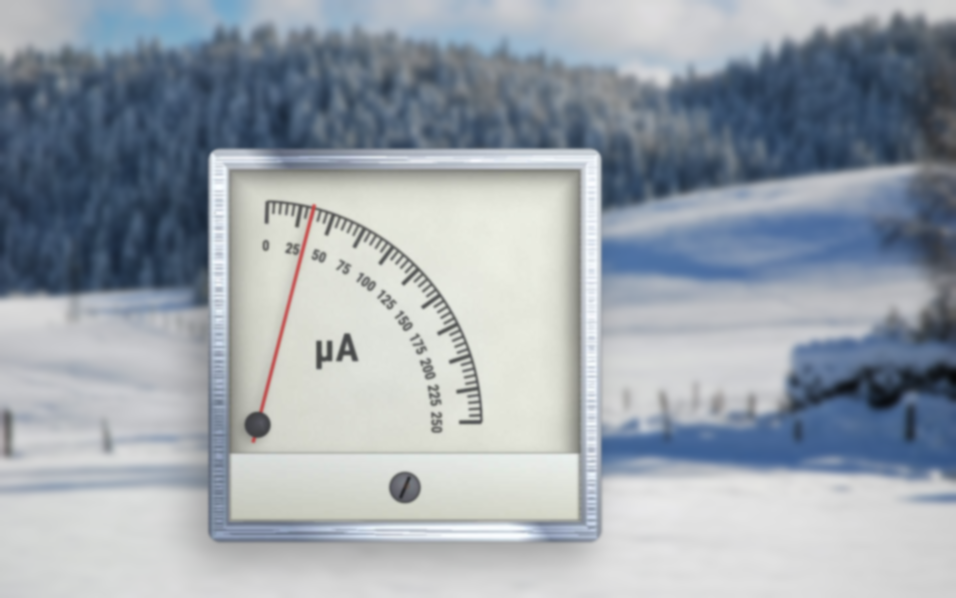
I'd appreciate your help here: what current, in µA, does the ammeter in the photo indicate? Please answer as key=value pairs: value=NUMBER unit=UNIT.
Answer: value=35 unit=µA
